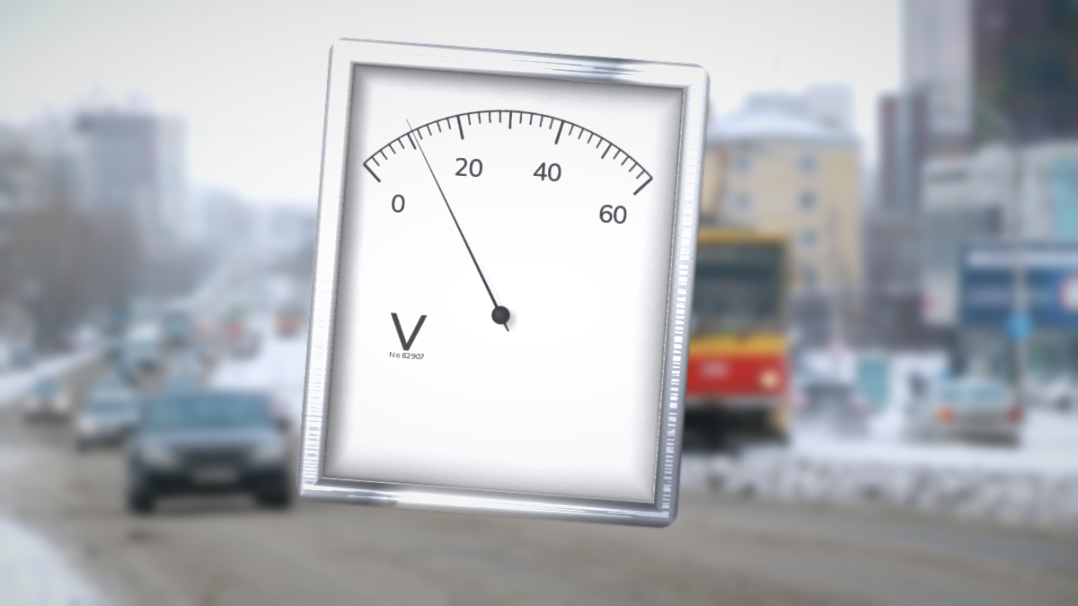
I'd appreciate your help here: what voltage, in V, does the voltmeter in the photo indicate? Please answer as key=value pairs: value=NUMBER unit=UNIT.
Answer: value=11 unit=V
